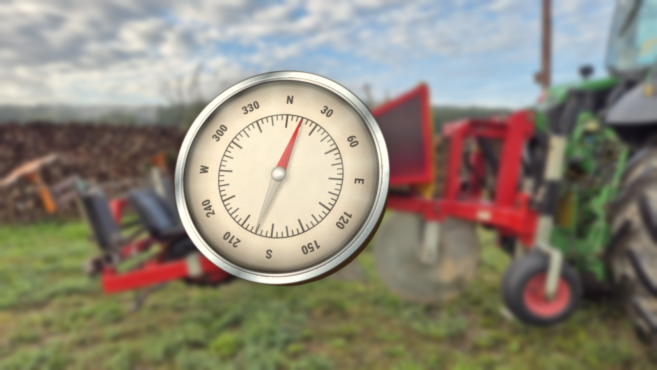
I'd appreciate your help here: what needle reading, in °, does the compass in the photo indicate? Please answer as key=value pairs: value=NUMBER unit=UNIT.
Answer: value=15 unit=°
